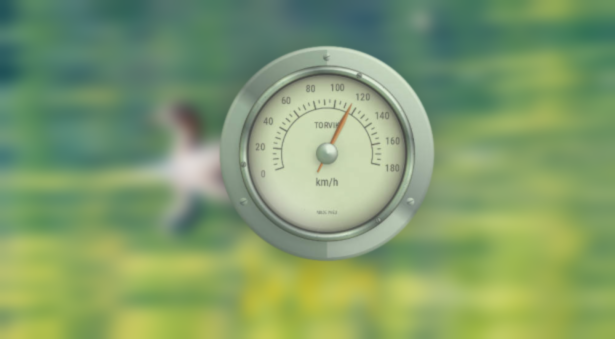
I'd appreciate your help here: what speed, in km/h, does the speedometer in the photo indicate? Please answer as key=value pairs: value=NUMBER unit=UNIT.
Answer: value=115 unit=km/h
